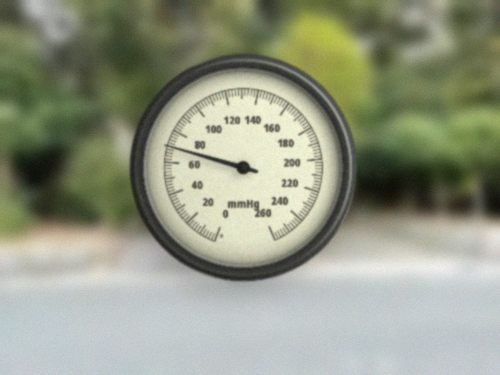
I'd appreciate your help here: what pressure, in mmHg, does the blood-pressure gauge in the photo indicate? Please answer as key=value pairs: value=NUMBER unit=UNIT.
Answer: value=70 unit=mmHg
